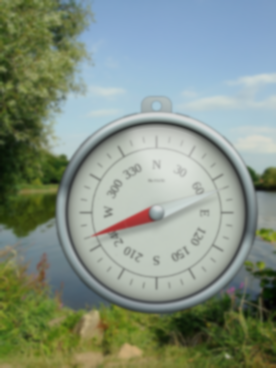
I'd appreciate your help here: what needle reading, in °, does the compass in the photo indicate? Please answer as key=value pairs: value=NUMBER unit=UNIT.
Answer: value=250 unit=°
